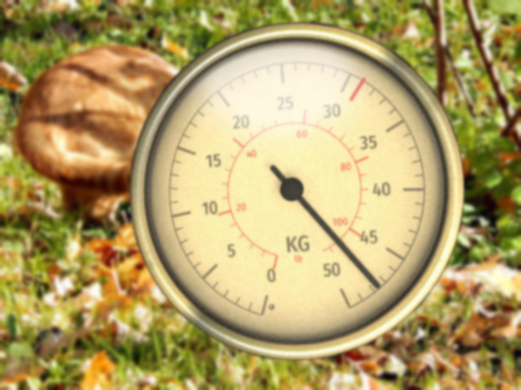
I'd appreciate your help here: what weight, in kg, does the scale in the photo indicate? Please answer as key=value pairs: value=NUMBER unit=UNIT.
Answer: value=47.5 unit=kg
